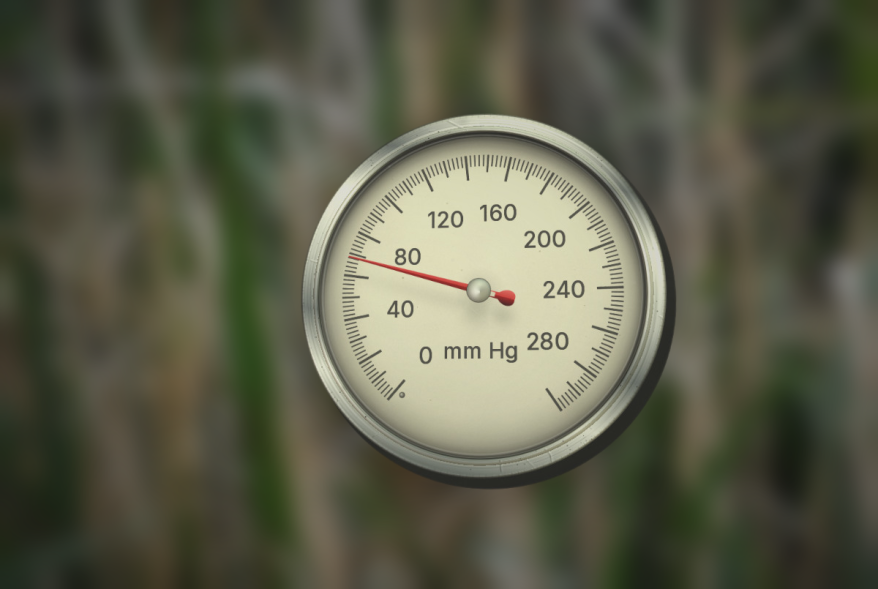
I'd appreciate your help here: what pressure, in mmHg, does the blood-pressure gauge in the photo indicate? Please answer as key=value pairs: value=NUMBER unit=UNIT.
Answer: value=68 unit=mmHg
